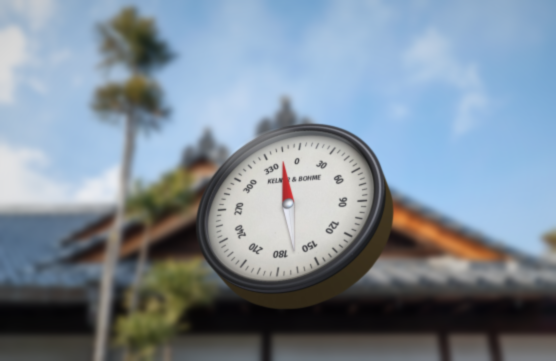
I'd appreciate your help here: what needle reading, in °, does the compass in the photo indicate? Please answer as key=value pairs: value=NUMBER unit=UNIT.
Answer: value=345 unit=°
